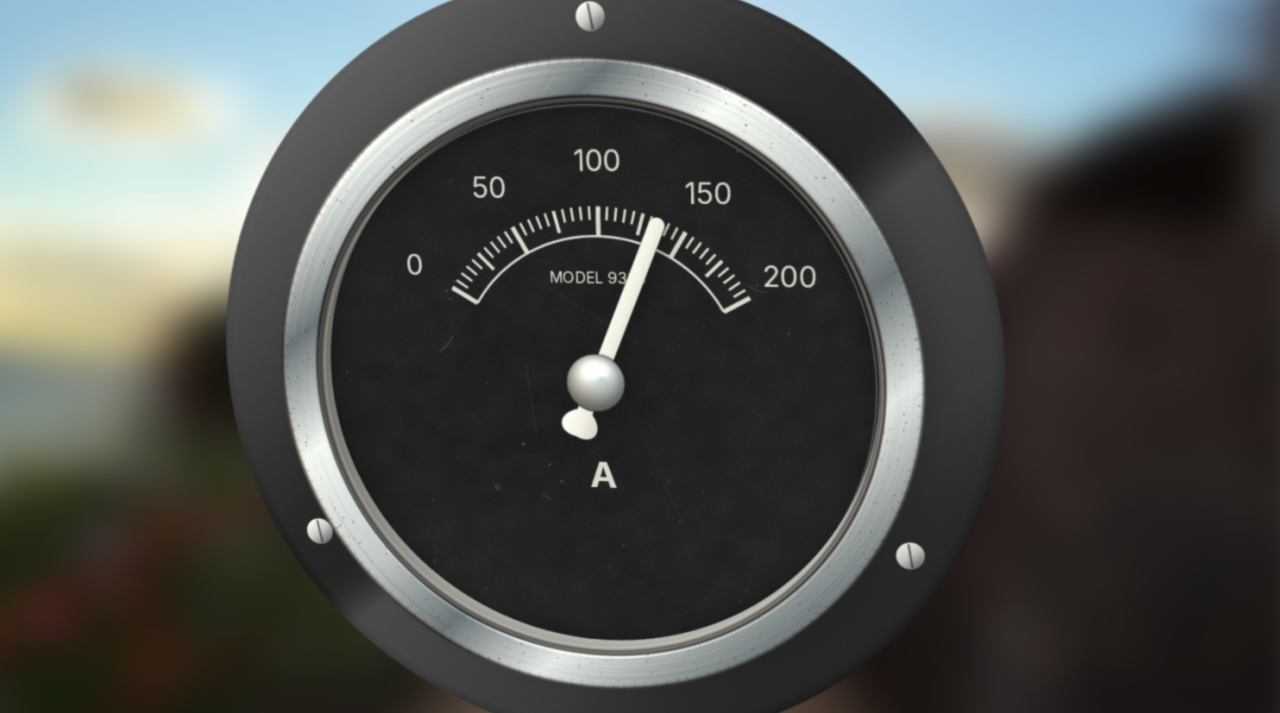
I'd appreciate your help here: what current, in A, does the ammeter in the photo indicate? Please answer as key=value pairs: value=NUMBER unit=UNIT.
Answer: value=135 unit=A
